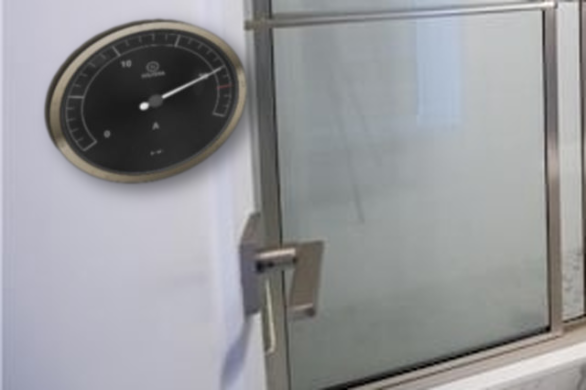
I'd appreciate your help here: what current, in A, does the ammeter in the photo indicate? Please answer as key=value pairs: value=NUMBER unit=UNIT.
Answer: value=20 unit=A
